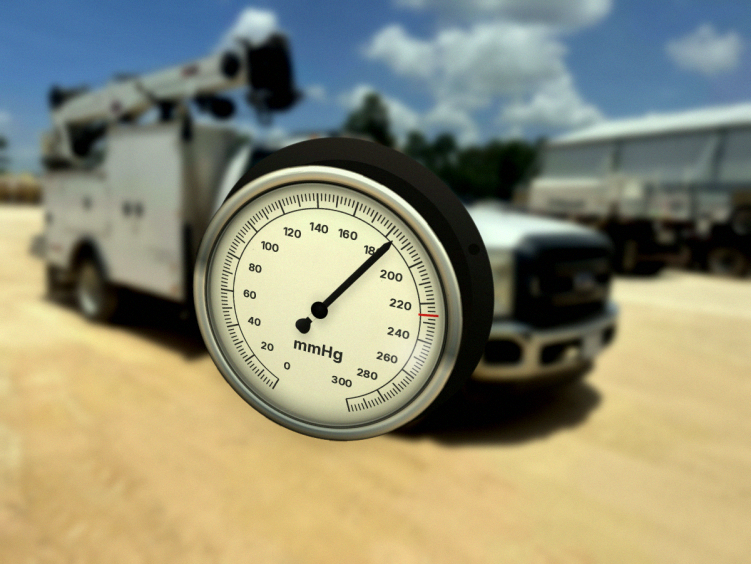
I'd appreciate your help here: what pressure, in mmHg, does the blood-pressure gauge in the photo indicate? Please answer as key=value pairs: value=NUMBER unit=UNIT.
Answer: value=184 unit=mmHg
